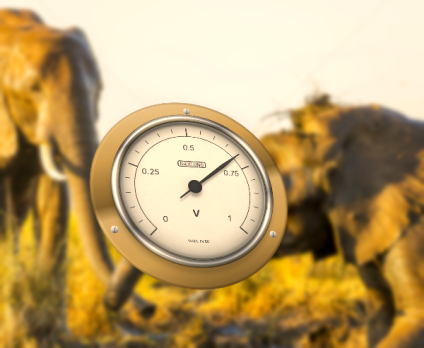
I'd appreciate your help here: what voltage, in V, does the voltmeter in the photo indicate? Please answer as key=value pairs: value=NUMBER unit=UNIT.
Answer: value=0.7 unit=V
